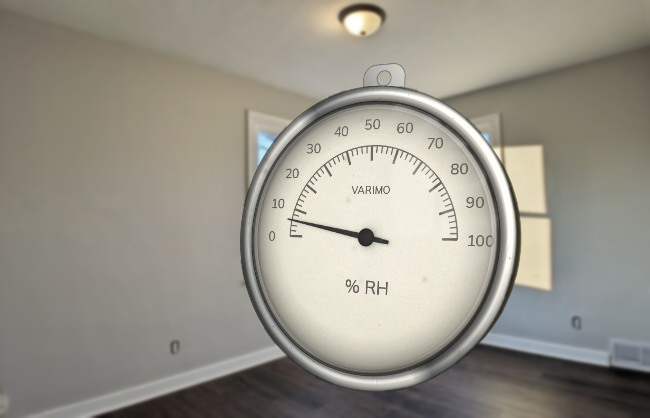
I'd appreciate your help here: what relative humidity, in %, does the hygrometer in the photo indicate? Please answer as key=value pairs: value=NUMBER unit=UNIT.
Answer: value=6 unit=%
